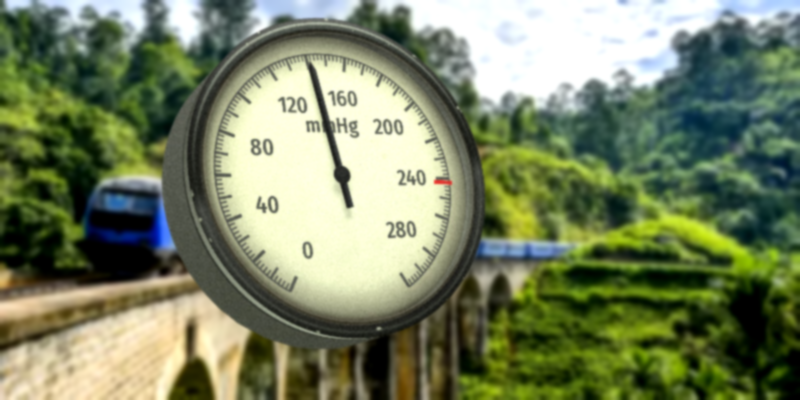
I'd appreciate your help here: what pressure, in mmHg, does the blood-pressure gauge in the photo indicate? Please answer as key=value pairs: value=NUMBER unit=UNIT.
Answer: value=140 unit=mmHg
